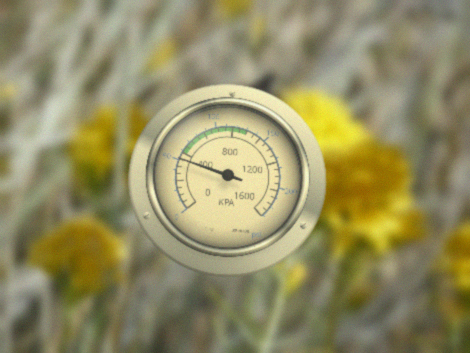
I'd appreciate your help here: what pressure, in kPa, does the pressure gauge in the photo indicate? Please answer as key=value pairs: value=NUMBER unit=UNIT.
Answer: value=350 unit=kPa
